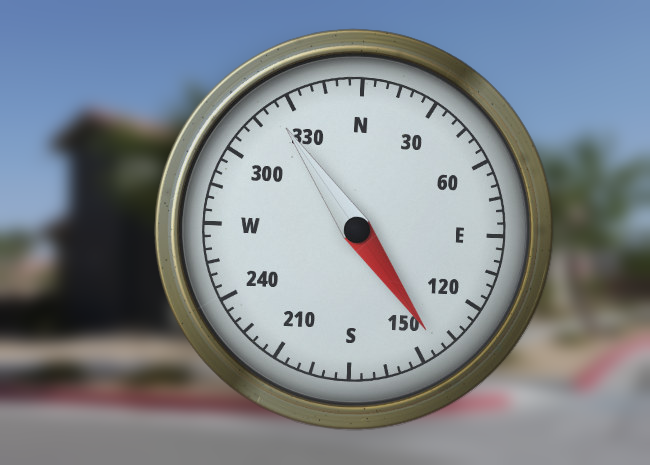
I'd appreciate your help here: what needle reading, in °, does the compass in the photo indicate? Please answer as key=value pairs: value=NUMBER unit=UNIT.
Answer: value=142.5 unit=°
